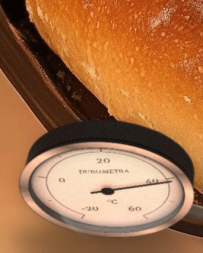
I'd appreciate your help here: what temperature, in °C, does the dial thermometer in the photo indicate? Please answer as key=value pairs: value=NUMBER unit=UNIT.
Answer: value=40 unit=°C
